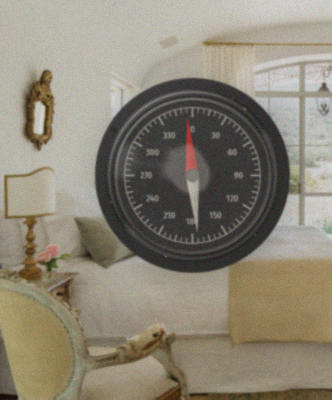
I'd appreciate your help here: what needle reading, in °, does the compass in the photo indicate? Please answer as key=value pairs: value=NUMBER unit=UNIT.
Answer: value=355 unit=°
